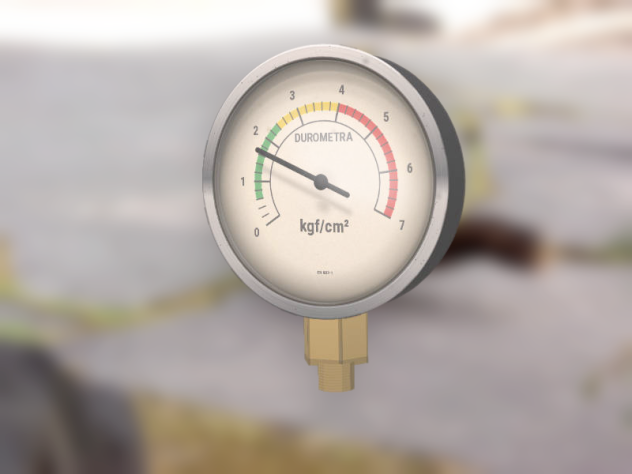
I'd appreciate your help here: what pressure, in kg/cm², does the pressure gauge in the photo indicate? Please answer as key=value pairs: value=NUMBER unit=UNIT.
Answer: value=1.7 unit=kg/cm²
